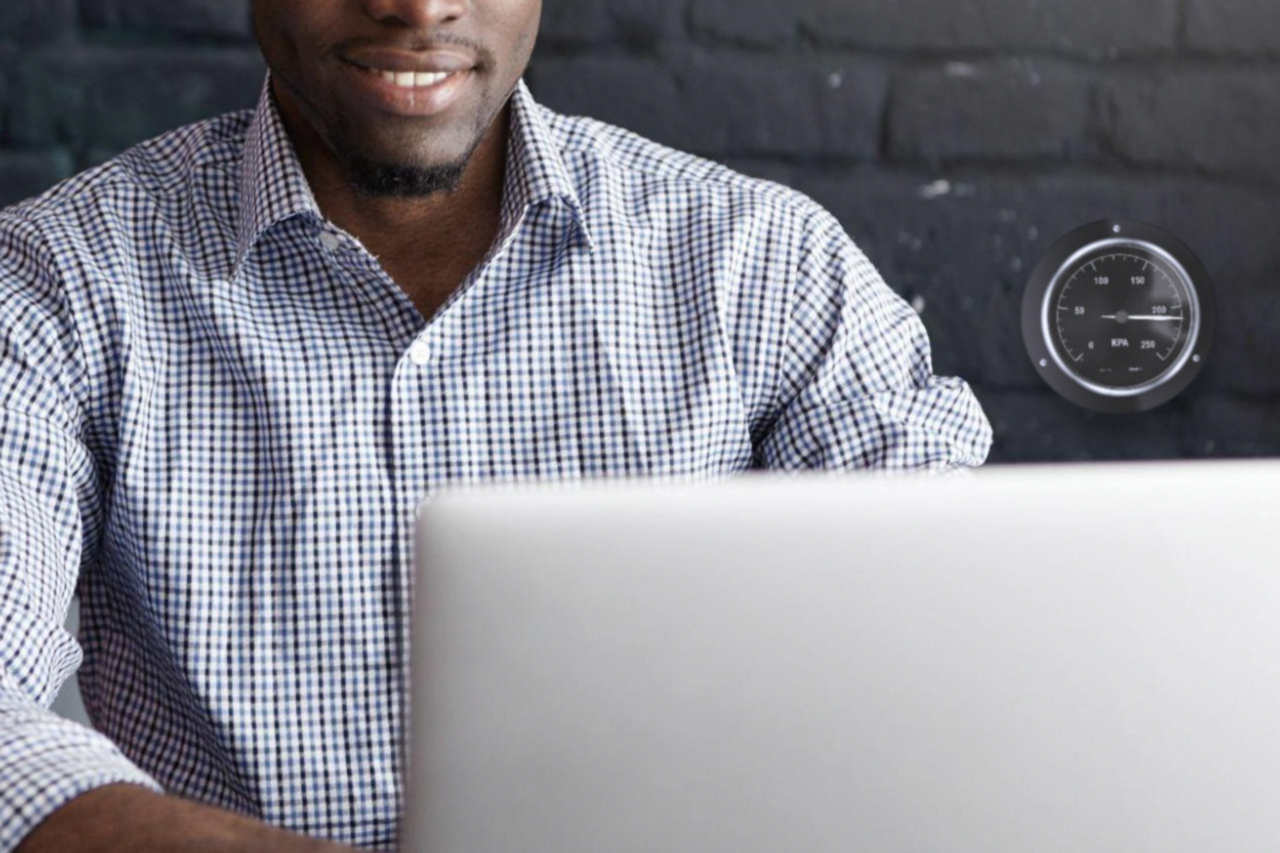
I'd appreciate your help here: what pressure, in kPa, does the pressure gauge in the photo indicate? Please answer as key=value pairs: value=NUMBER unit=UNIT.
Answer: value=210 unit=kPa
